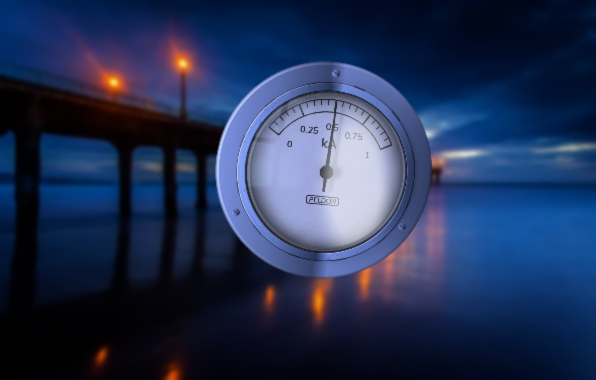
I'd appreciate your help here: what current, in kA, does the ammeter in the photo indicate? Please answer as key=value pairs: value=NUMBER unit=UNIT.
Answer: value=0.5 unit=kA
